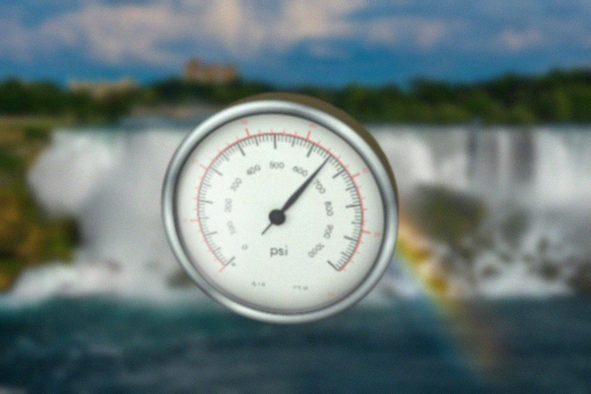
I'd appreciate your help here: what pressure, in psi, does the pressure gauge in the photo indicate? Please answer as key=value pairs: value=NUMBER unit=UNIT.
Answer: value=650 unit=psi
